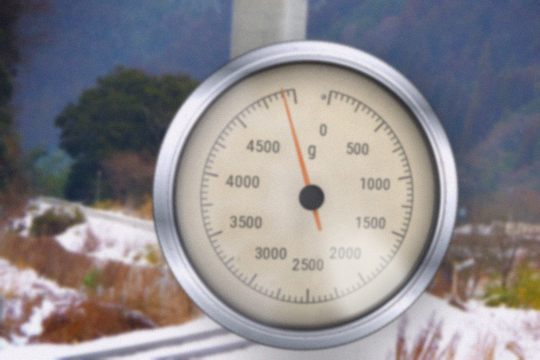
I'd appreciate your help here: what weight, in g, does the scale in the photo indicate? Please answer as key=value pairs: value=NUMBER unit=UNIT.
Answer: value=4900 unit=g
